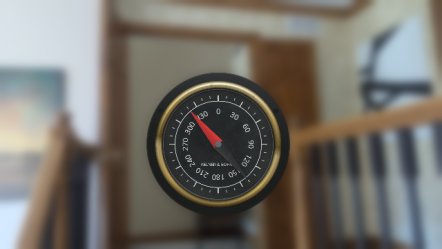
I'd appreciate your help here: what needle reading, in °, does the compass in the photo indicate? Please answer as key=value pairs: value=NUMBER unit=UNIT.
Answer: value=320 unit=°
